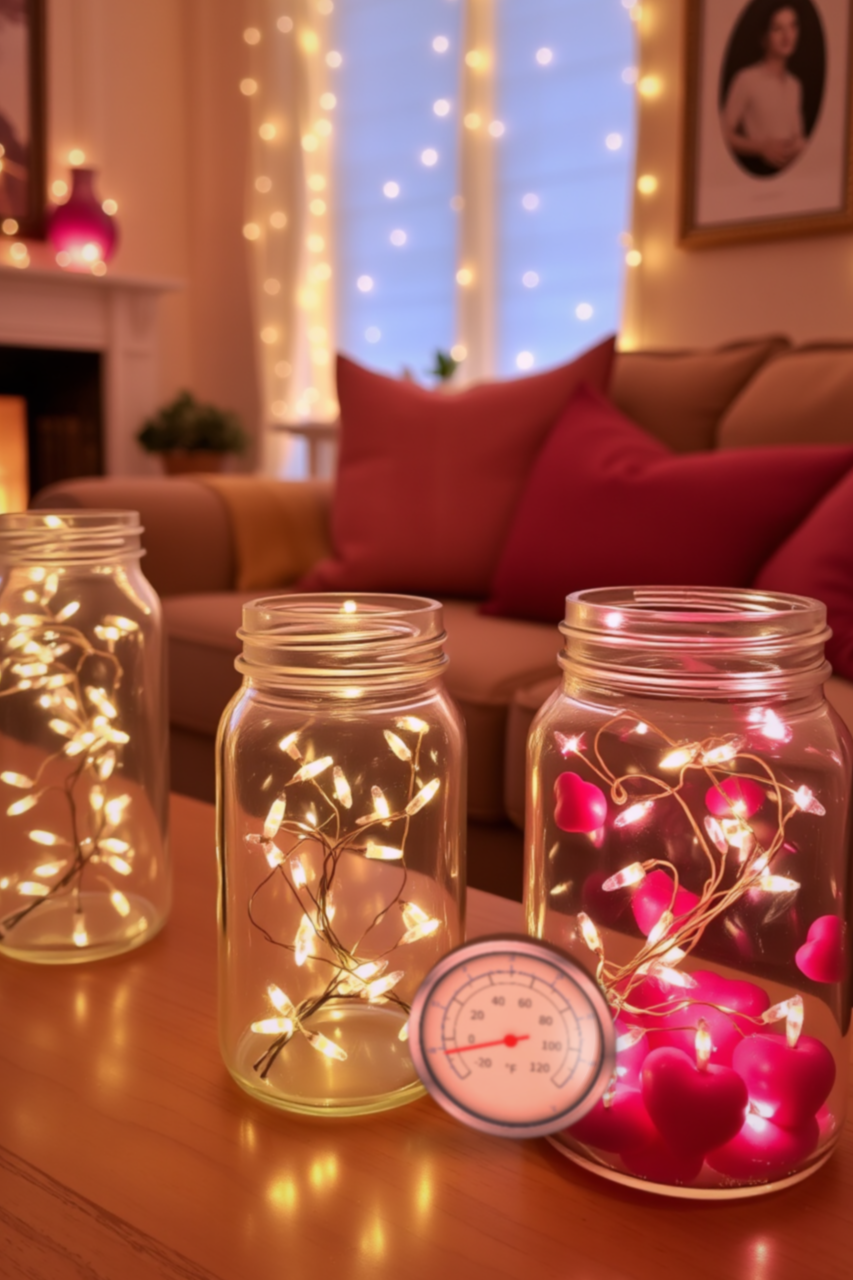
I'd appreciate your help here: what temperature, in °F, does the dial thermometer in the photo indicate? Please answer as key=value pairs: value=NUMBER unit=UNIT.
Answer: value=-5 unit=°F
